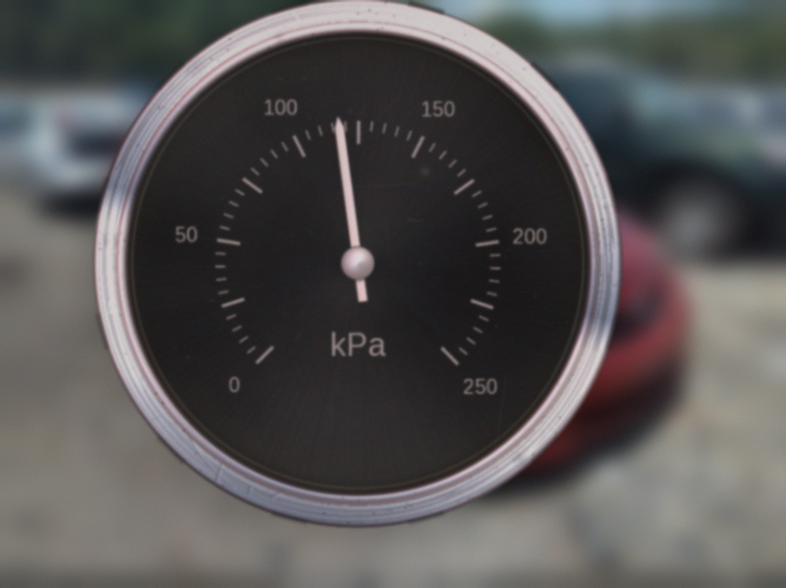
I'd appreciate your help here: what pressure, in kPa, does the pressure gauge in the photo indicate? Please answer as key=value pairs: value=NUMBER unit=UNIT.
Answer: value=117.5 unit=kPa
